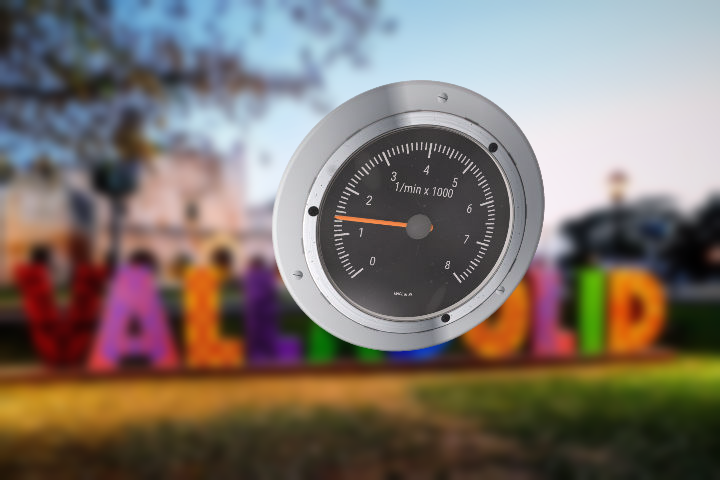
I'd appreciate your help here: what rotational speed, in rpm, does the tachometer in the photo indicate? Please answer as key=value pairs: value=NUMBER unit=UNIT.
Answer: value=1400 unit=rpm
